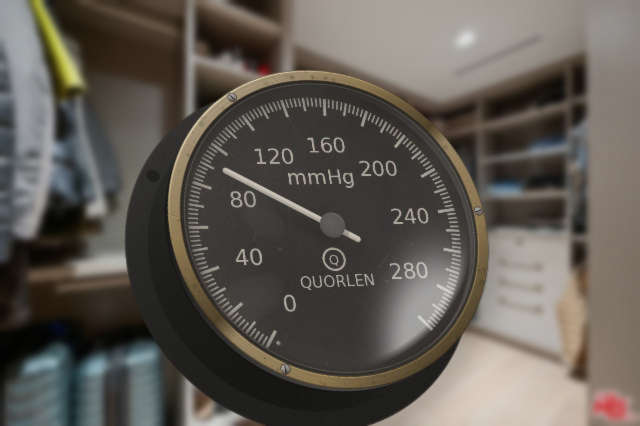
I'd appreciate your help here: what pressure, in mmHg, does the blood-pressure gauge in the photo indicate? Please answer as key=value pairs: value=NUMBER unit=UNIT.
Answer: value=90 unit=mmHg
